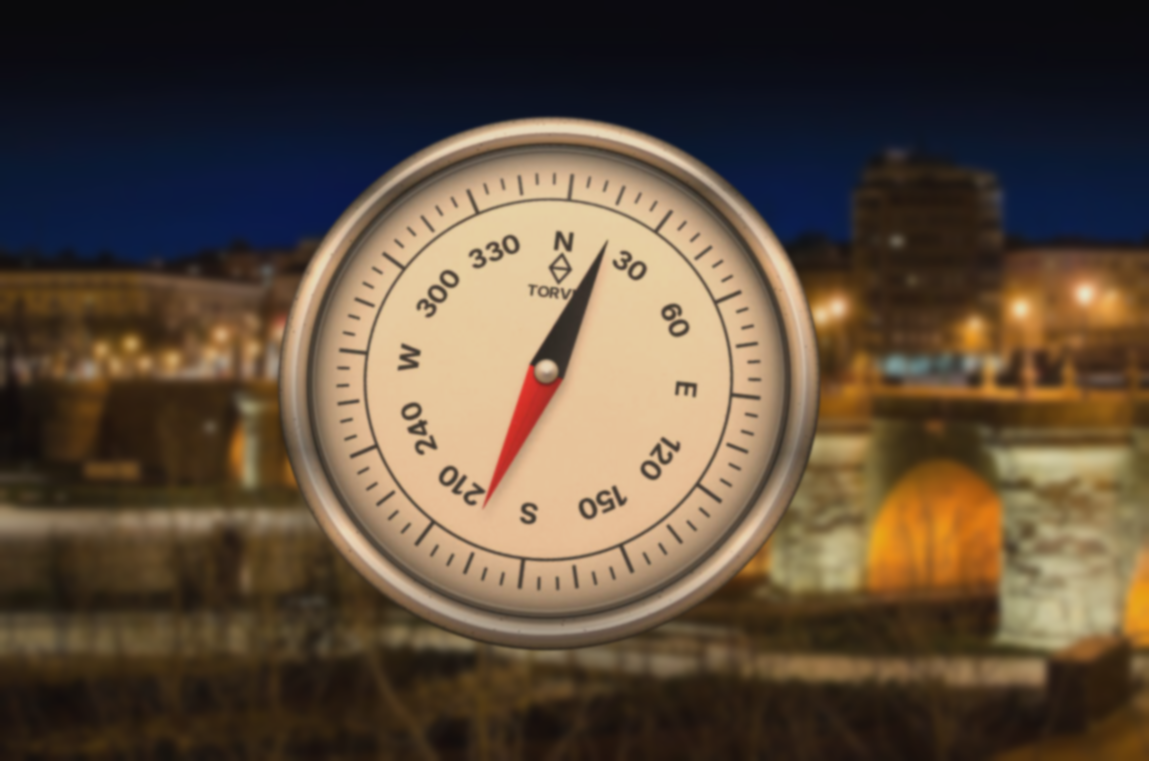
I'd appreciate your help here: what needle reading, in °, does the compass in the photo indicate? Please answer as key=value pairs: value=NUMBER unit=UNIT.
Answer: value=197.5 unit=°
